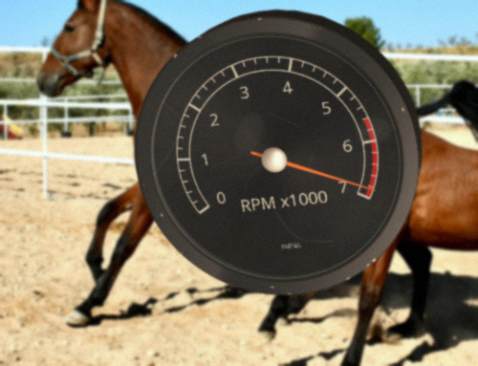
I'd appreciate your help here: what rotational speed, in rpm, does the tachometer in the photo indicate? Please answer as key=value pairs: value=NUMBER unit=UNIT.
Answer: value=6800 unit=rpm
